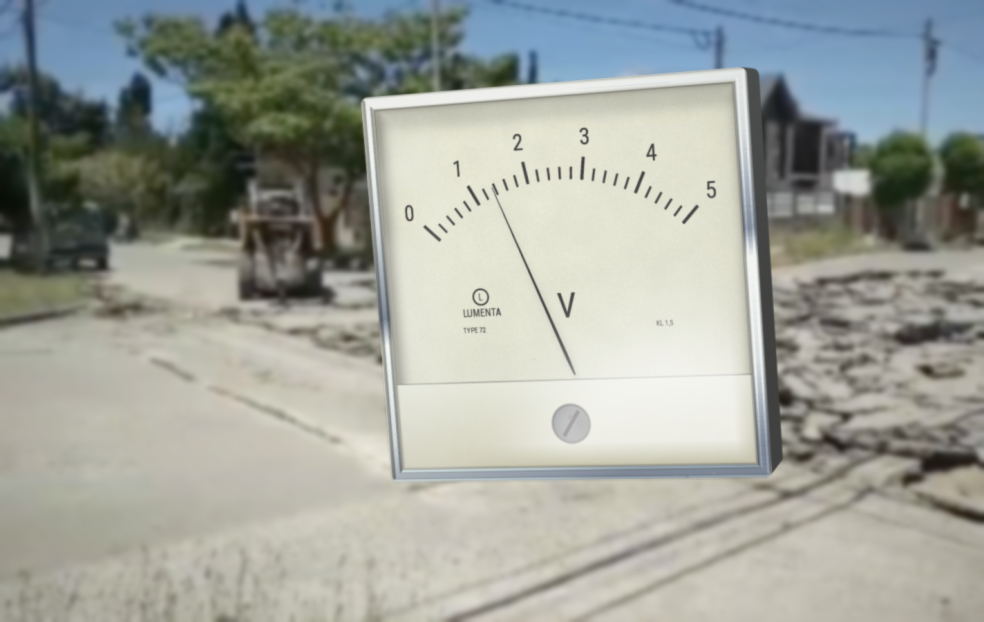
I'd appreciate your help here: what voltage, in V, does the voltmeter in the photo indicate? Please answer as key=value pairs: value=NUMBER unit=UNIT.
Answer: value=1.4 unit=V
